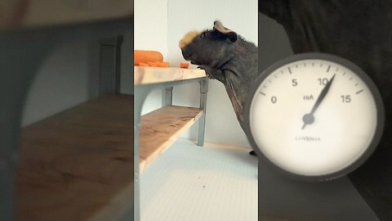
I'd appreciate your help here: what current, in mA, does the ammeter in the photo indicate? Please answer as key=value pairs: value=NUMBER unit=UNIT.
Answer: value=11 unit=mA
